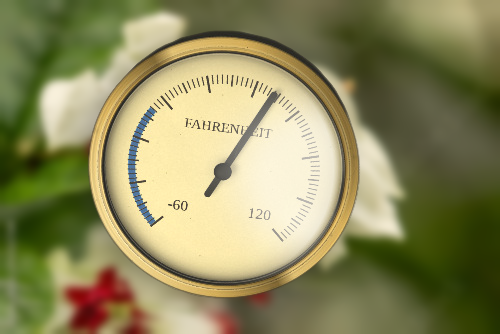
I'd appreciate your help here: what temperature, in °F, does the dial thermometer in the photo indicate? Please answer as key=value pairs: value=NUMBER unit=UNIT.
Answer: value=48 unit=°F
